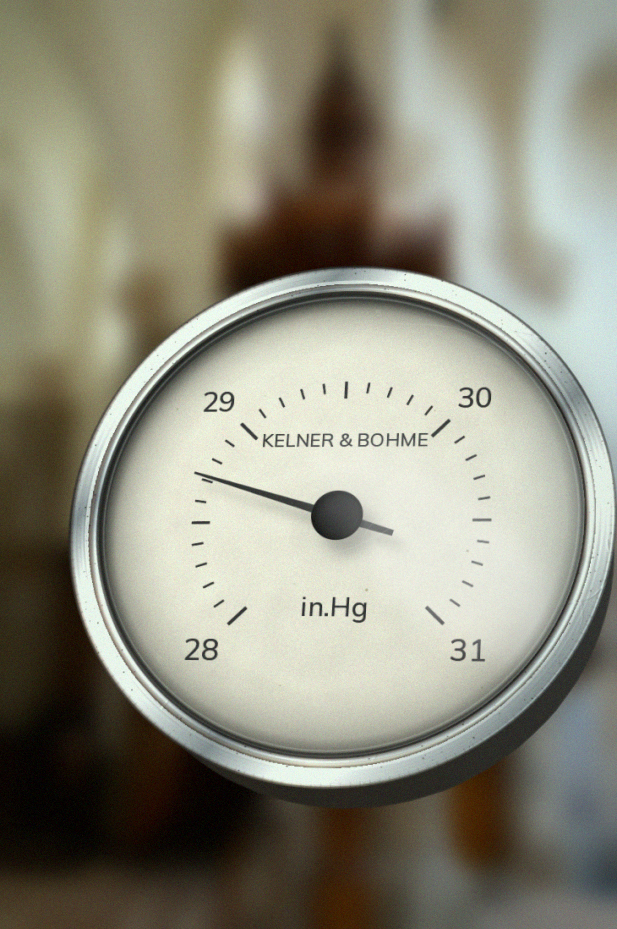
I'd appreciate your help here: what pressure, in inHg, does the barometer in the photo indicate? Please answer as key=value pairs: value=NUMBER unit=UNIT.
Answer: value=28.7 unit=inHg
